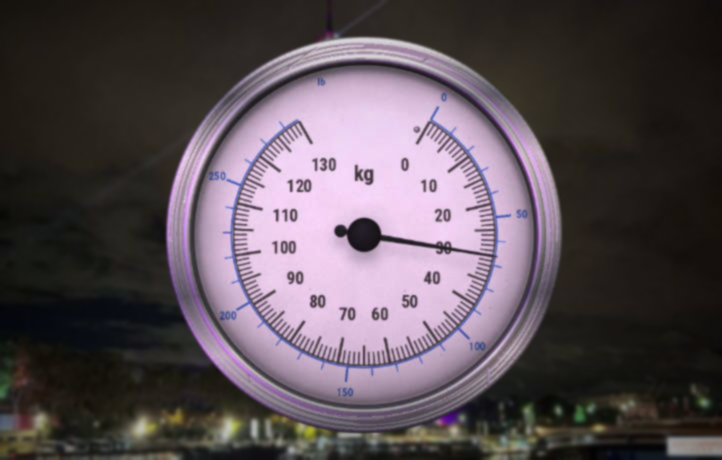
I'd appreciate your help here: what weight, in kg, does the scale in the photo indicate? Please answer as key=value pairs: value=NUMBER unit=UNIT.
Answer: value=30 unit=kg
